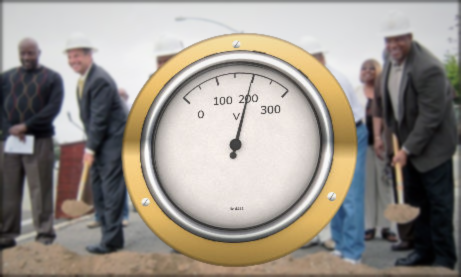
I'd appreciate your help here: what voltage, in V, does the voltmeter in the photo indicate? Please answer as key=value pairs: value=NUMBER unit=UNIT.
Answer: value=200 unit=V
